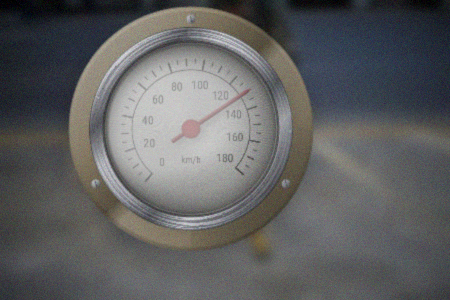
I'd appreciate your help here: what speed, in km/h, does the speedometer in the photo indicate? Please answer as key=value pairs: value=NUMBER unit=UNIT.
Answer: value=130 unit=km/h
